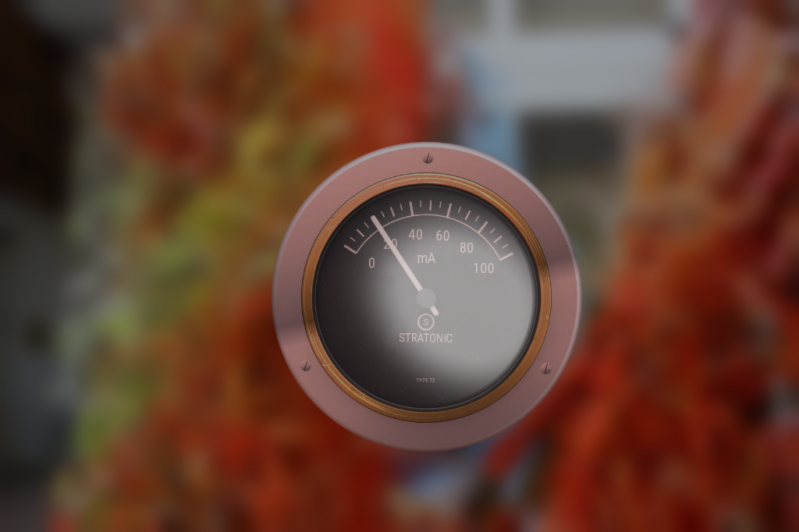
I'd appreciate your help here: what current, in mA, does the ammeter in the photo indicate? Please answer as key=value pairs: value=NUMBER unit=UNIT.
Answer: value=20 unit=mA
